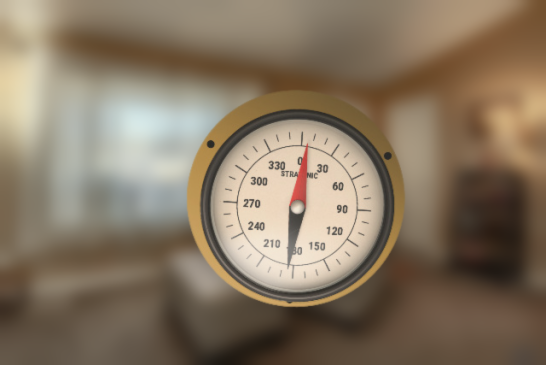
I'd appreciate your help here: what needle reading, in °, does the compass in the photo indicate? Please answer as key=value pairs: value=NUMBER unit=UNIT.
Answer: value=5 unit=°
